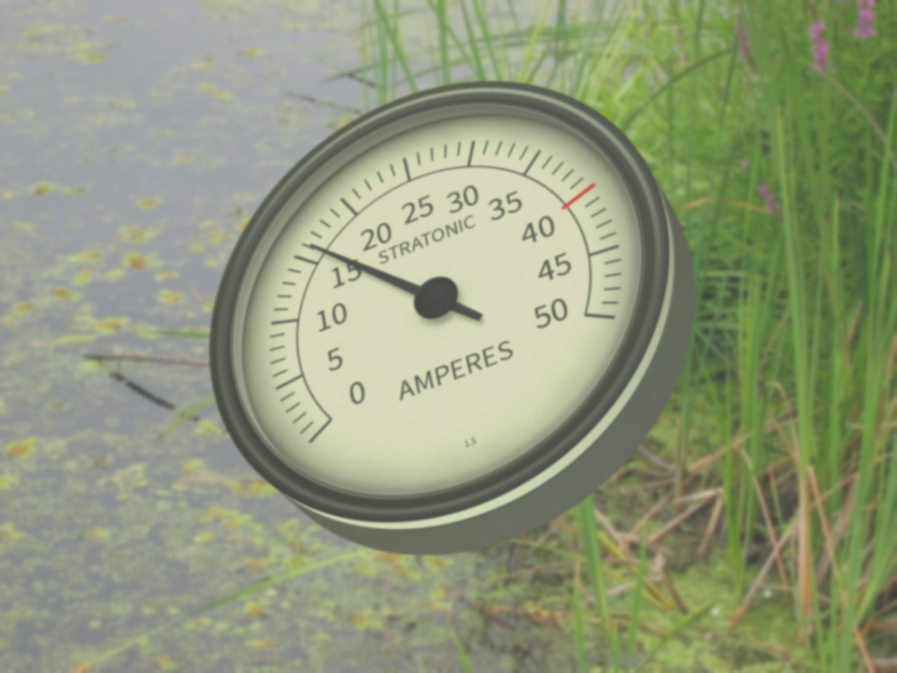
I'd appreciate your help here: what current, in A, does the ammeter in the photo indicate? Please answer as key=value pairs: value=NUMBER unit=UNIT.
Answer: value=16 unit=A
